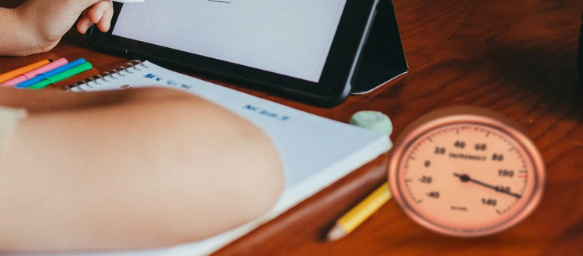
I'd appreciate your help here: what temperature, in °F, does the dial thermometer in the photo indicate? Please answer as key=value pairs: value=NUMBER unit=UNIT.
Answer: value=120 unit=°F
